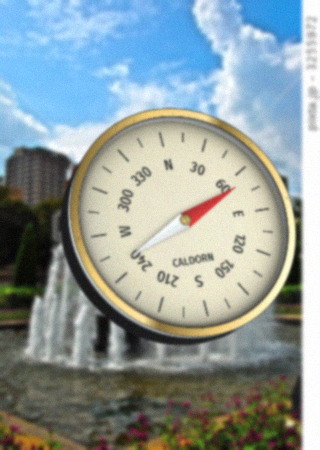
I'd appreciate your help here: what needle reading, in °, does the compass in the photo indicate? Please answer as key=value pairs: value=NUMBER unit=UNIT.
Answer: value=67.5 unit=°
